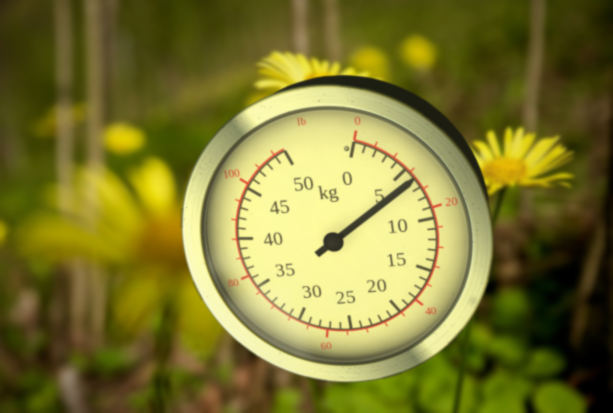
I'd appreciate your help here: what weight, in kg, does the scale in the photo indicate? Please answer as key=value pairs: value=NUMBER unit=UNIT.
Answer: value=6 unit=kg
